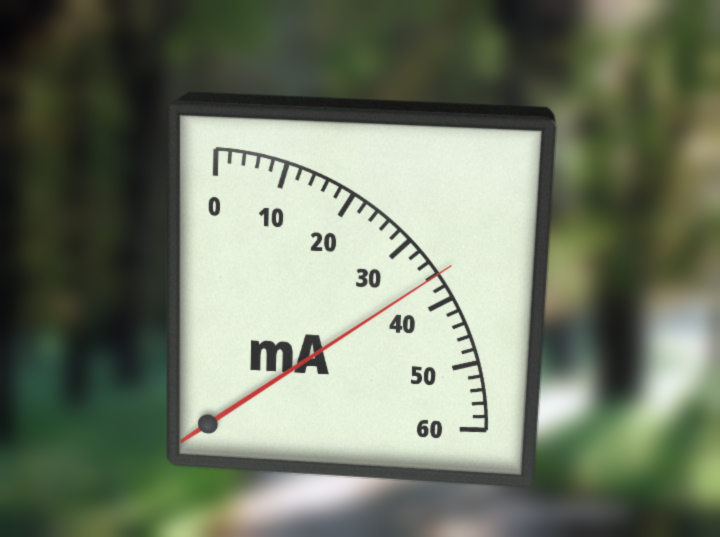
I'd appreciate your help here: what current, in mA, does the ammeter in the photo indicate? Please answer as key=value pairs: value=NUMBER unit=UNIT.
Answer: value=36 unit=mA
